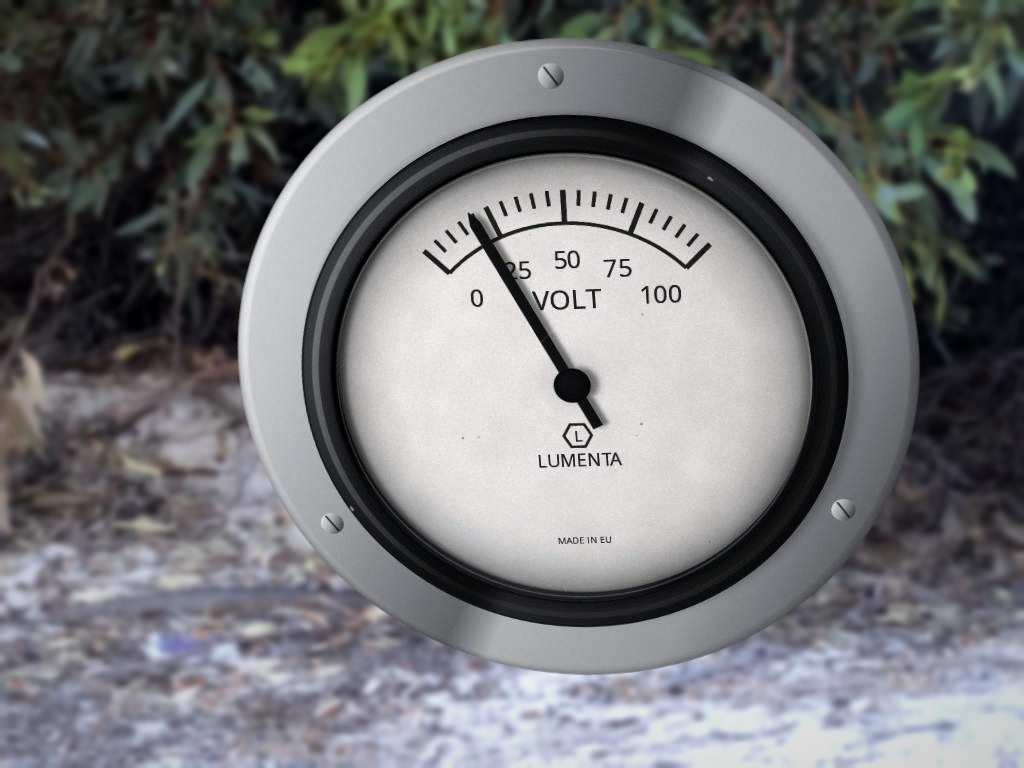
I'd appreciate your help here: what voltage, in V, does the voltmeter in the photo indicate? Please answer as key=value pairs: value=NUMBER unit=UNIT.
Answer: value=20 unit=V
